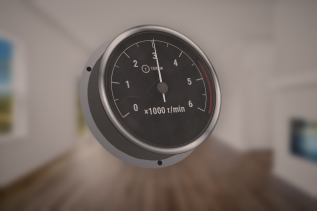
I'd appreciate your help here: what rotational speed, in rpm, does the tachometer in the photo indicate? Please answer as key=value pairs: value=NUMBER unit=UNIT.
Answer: value=3000 unit=rpm
